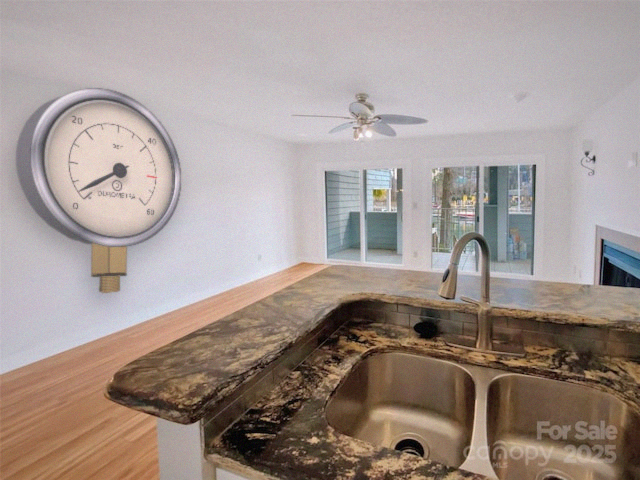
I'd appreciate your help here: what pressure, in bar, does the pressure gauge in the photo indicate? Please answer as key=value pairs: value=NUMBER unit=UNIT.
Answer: value=2.5 unit=bar
